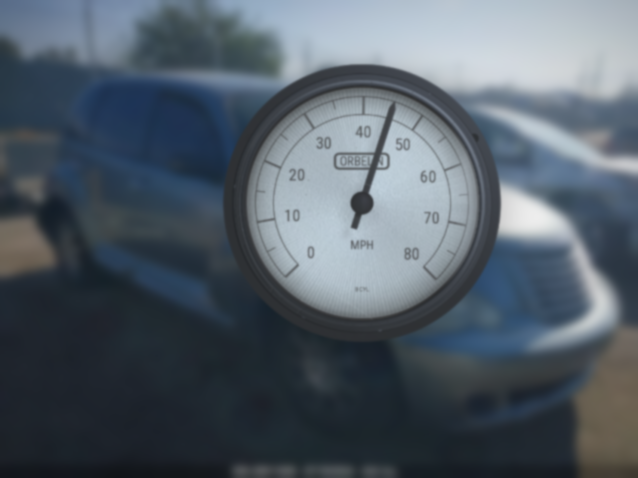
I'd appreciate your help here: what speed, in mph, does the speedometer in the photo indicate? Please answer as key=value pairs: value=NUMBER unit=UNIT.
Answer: value=45 unit=mph
